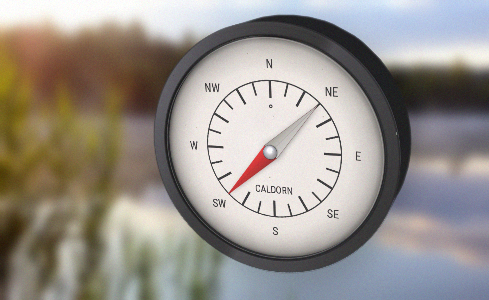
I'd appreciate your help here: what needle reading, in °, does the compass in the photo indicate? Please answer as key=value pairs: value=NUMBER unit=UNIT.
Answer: value=225 unit=°
